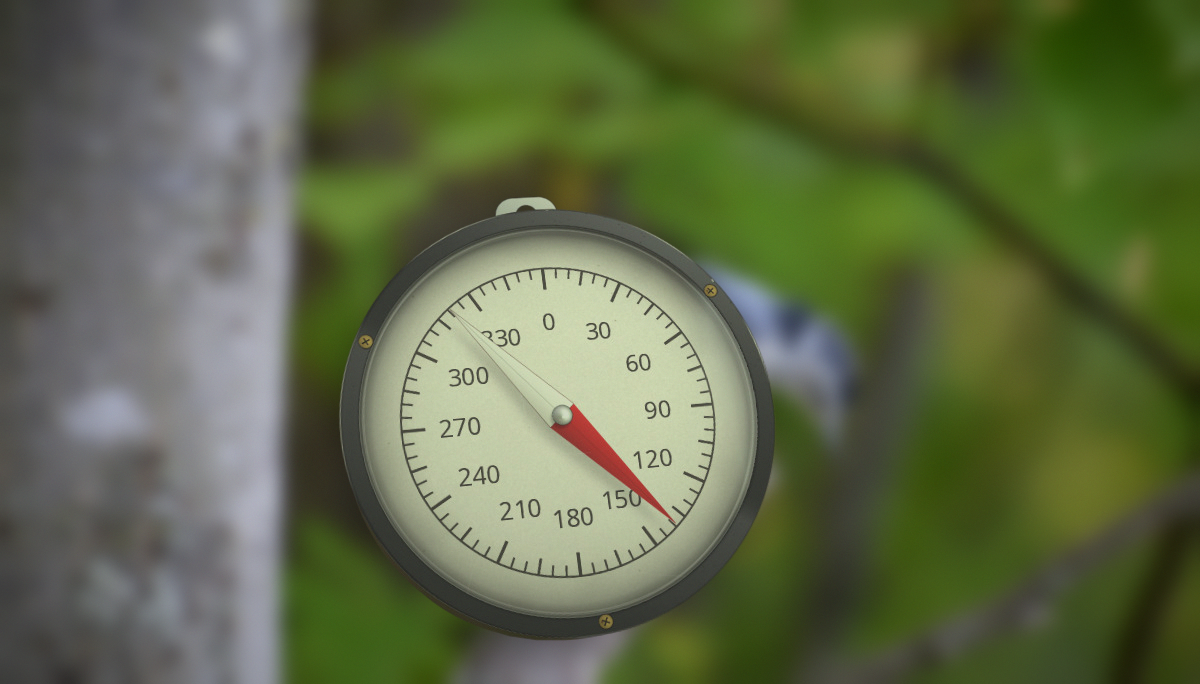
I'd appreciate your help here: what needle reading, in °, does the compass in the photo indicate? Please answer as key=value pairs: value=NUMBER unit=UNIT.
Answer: value=140 unit=°
